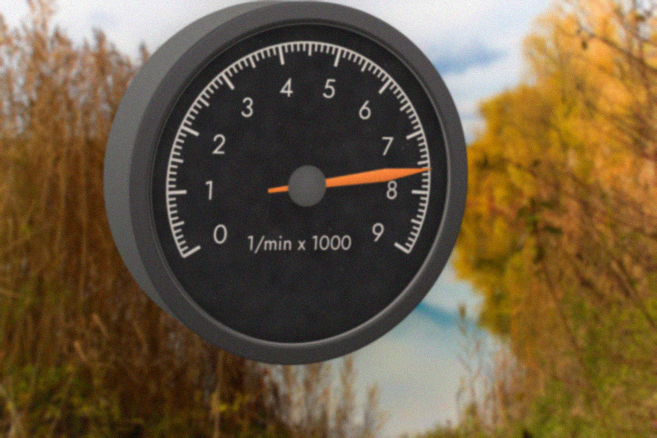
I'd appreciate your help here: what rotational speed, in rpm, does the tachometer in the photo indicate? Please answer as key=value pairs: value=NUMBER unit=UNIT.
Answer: value=7600 unit=rpm
